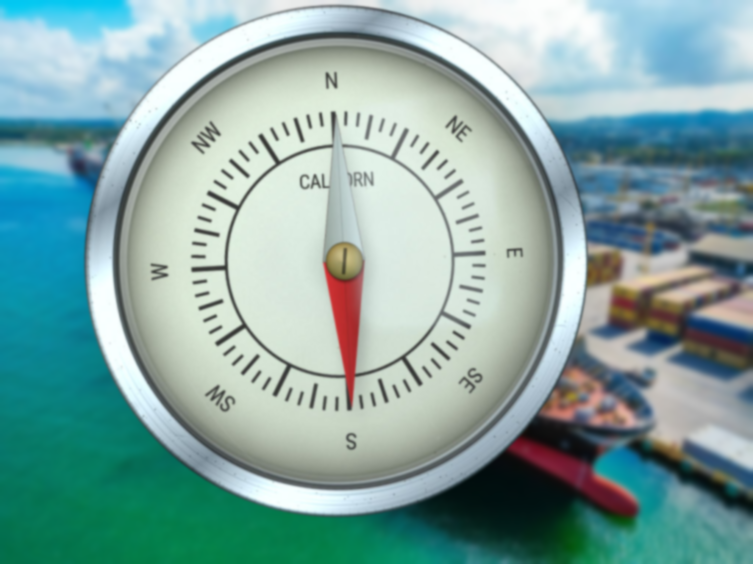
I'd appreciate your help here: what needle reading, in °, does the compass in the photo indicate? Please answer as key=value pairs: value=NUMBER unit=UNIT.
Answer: value=180 unit=°
